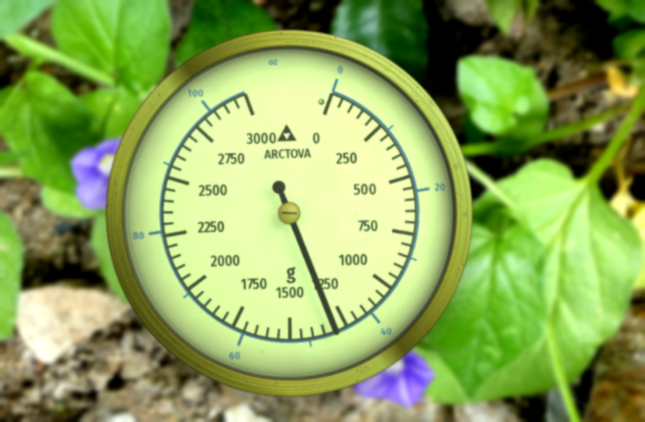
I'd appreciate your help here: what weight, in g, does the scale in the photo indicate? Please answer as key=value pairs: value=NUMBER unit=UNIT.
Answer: value=1300 unit=g
